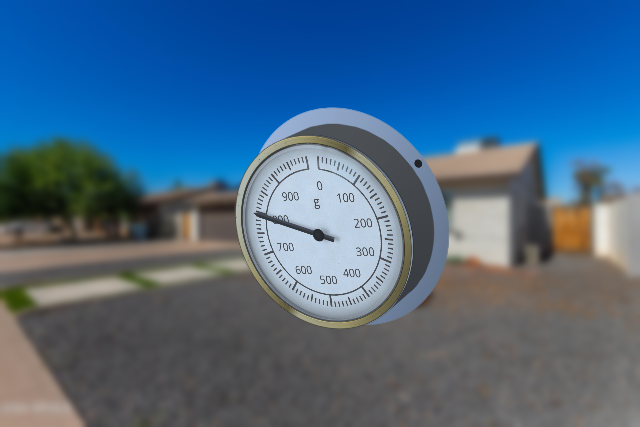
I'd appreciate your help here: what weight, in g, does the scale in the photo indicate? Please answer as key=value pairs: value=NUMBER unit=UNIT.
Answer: value=800 unit=g
